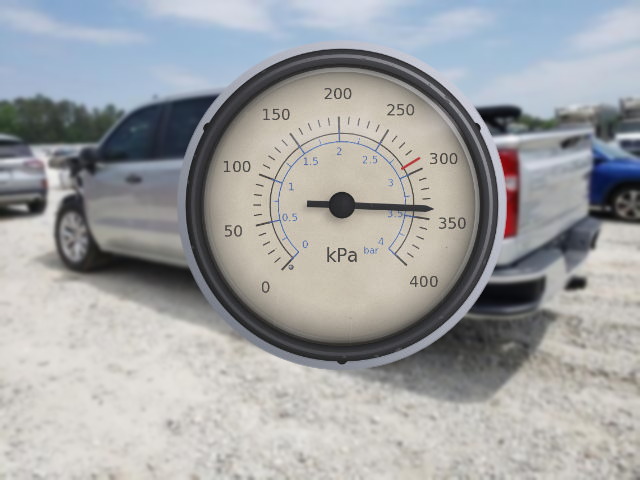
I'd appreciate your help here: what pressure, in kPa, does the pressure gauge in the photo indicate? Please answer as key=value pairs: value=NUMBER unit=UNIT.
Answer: value=340 unit=kPa
